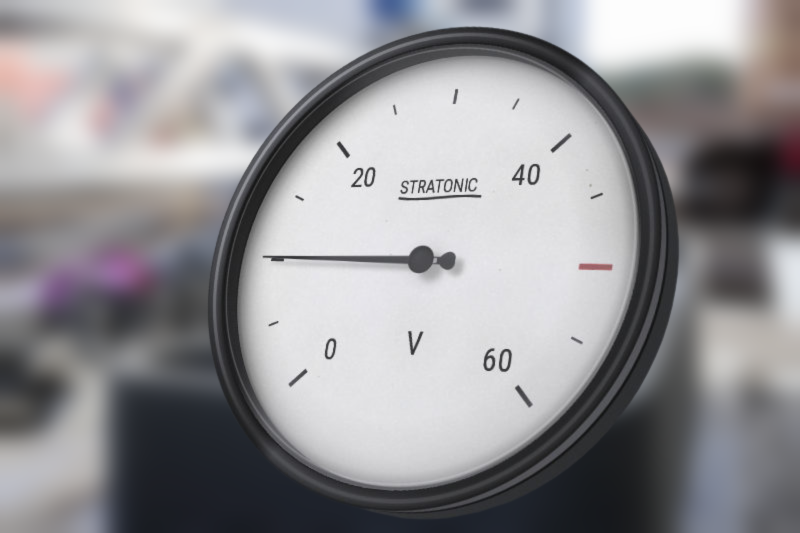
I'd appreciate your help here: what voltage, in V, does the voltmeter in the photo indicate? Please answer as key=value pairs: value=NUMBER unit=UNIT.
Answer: value=10 unit=V
